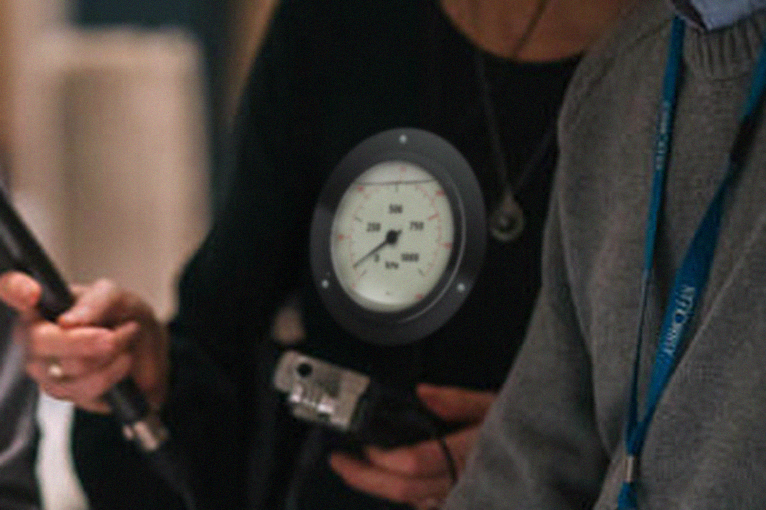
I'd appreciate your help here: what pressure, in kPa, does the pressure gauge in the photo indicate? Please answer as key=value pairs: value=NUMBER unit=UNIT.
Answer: value=50 unit=kPa
